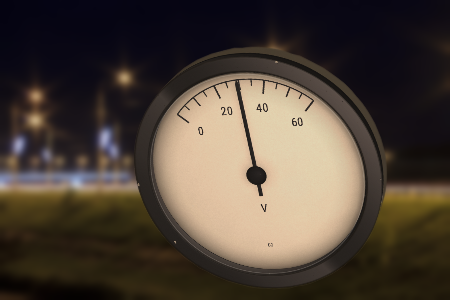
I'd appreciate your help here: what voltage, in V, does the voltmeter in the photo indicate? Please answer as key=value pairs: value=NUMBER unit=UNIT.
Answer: value=30 unit=V
